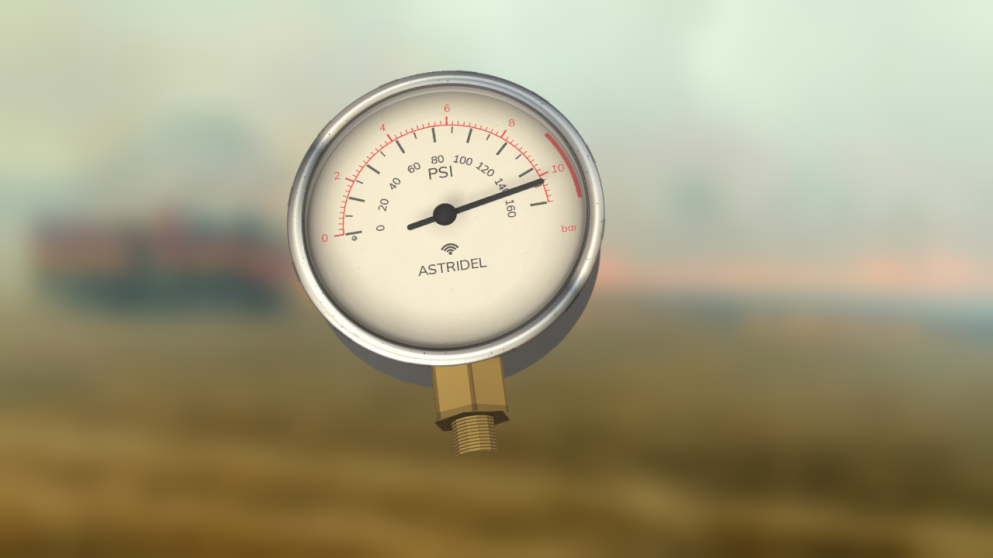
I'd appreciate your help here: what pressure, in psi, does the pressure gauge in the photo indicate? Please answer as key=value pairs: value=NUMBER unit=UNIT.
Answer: value=150 unit=psi
